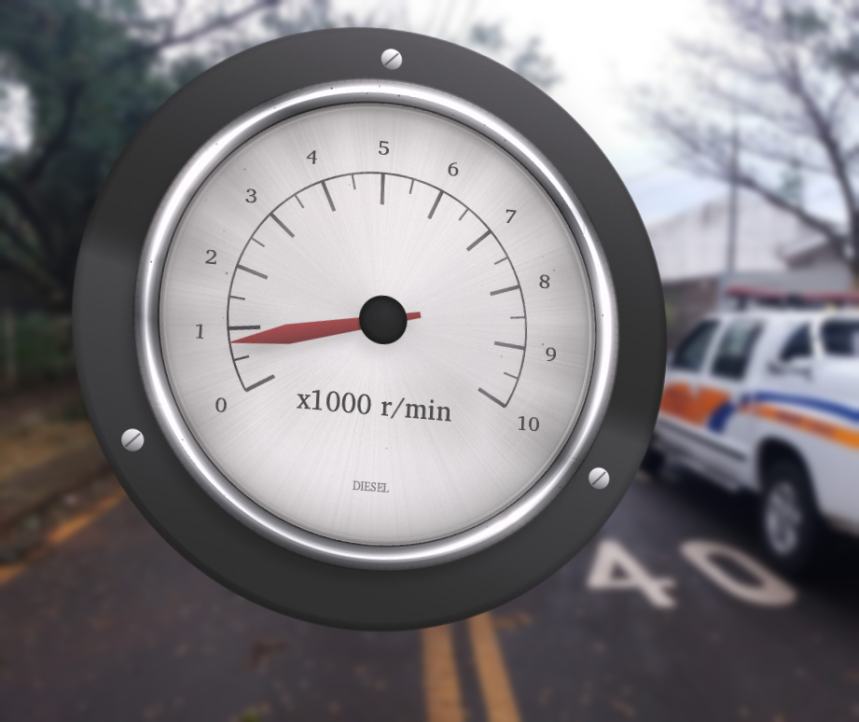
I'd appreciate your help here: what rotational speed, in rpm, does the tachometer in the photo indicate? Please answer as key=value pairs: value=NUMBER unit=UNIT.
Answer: value=750 unit=rpm
